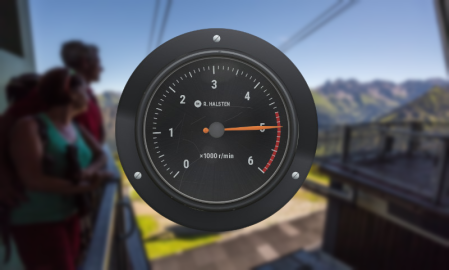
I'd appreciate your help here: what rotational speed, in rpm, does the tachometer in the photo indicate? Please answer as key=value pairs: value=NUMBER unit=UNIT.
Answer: value=5000 unit=rpm
